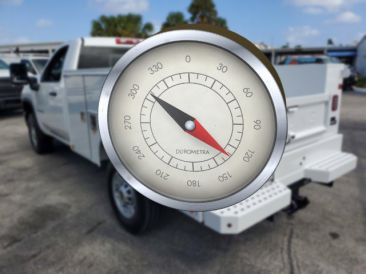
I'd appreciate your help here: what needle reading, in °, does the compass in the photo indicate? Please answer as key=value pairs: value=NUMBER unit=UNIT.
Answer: value=130 unit=°
